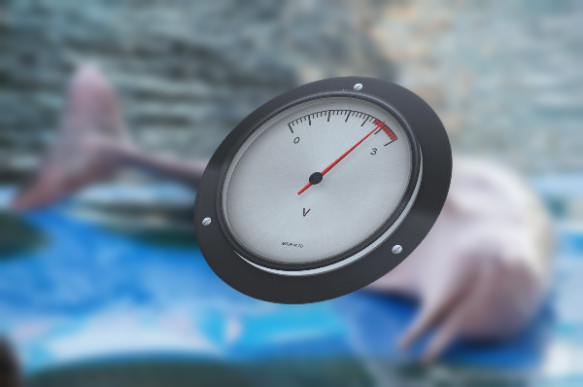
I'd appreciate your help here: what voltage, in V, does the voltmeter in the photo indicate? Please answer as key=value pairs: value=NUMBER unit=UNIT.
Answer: value=2.5 unit=V
